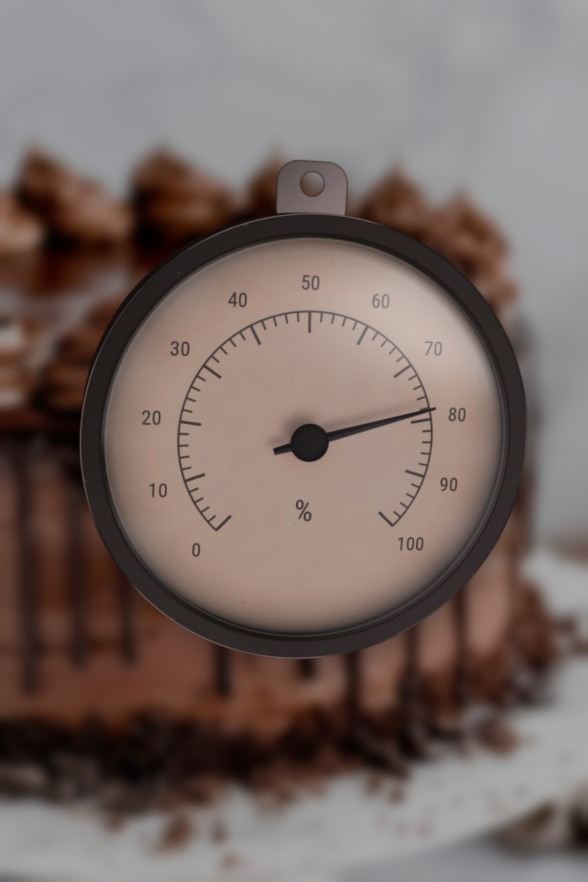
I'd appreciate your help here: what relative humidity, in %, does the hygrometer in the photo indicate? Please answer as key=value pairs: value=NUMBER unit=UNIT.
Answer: value=78 unit=%
